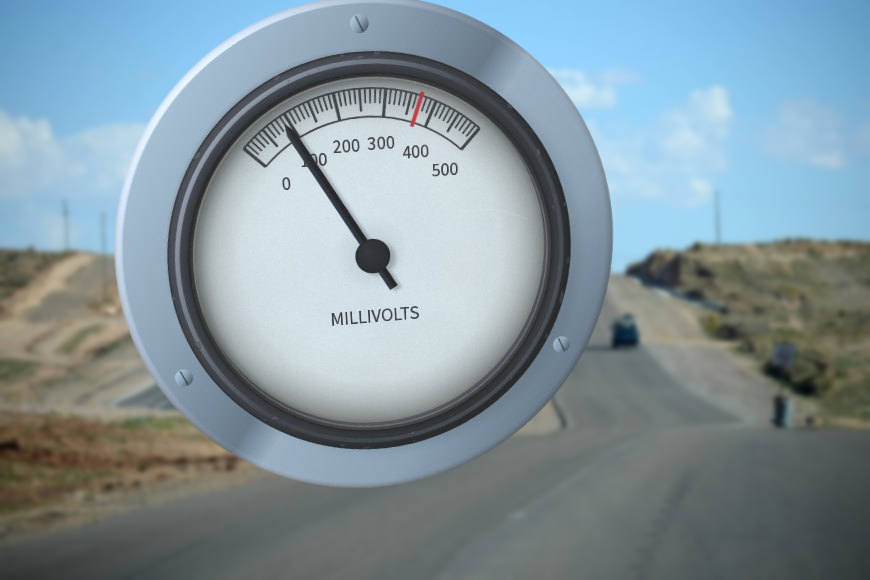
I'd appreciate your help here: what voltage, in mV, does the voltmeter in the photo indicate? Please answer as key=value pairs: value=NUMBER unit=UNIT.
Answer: value=90 unit=mV
